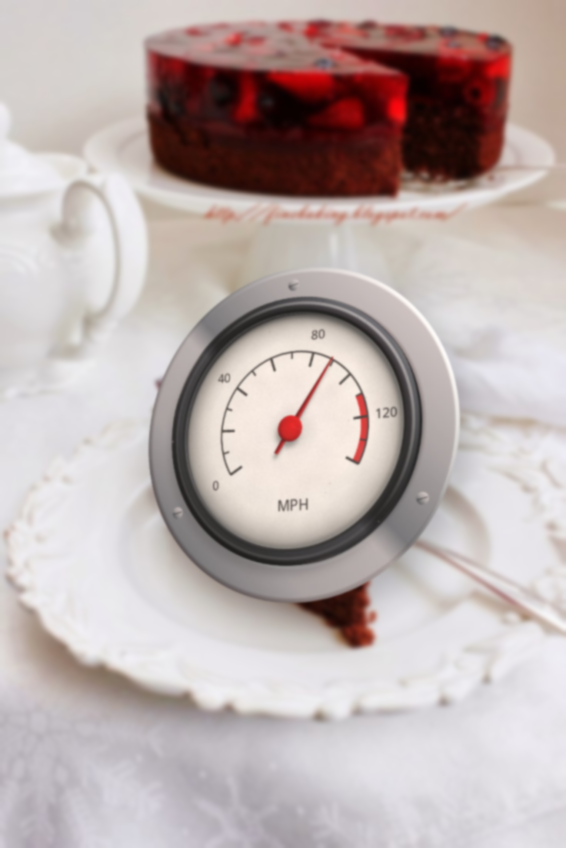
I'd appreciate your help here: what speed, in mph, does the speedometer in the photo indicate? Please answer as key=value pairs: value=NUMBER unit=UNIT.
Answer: value=90 unit=mph
